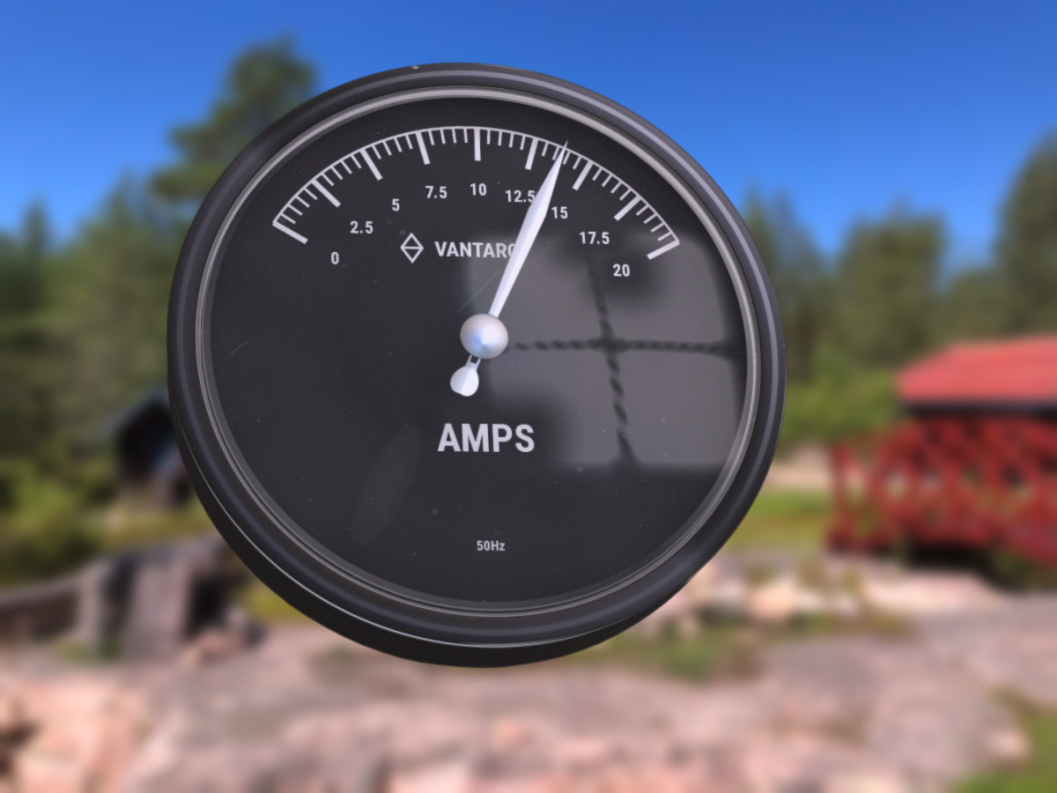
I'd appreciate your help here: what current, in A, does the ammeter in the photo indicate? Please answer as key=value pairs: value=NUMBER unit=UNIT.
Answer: value=13.75 unit=A
